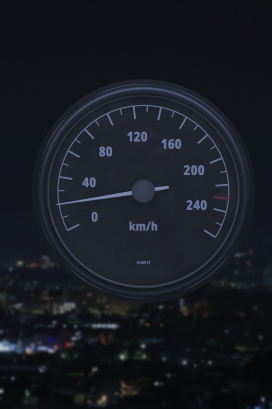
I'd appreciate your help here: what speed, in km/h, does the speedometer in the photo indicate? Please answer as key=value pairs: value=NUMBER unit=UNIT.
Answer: value=20 unit=km/h
